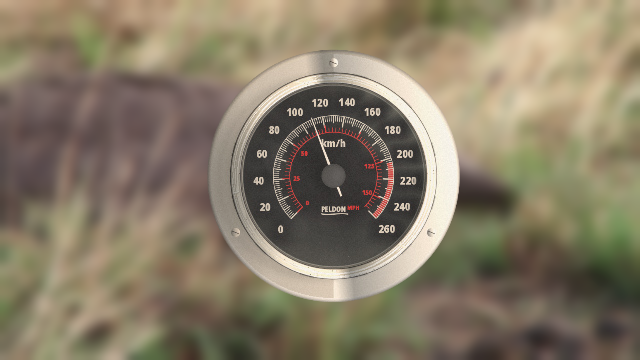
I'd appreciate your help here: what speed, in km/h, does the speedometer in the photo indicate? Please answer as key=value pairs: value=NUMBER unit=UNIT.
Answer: value=110 unit=km/h
